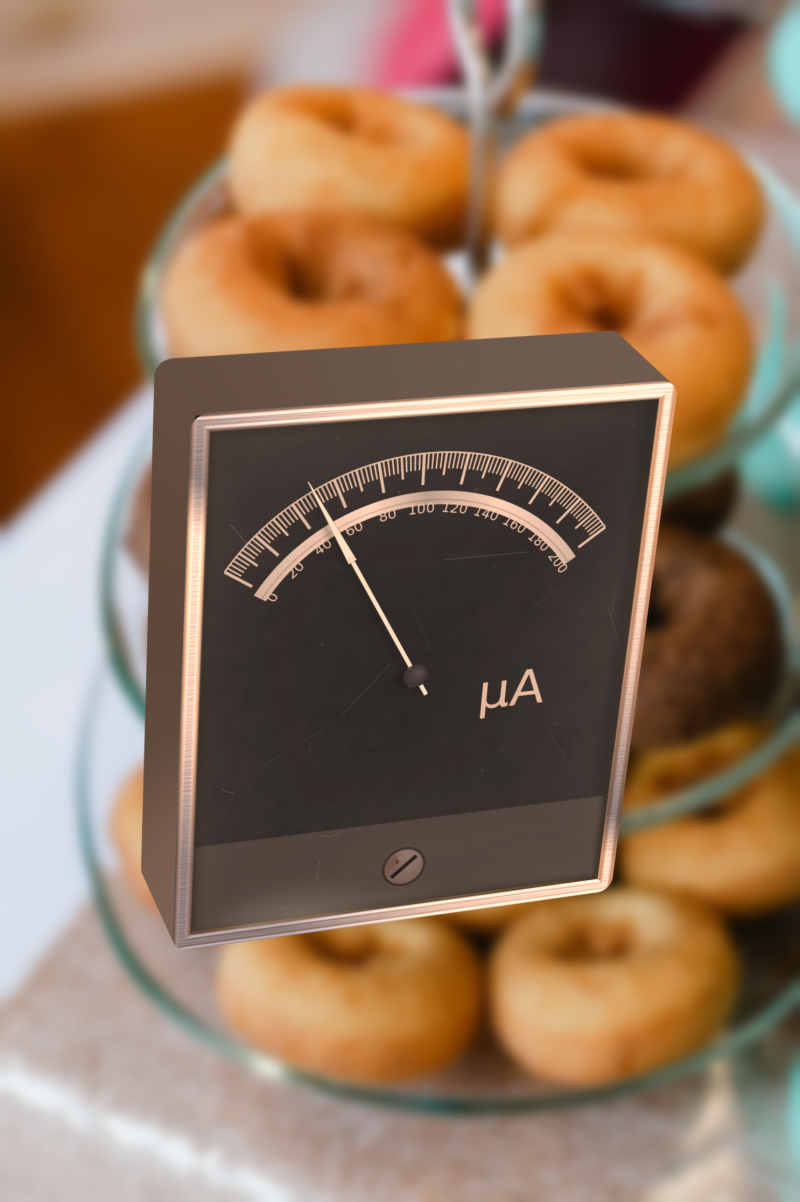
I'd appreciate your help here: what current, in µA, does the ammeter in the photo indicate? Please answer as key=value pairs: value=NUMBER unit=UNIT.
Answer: value=50 unit=µA
